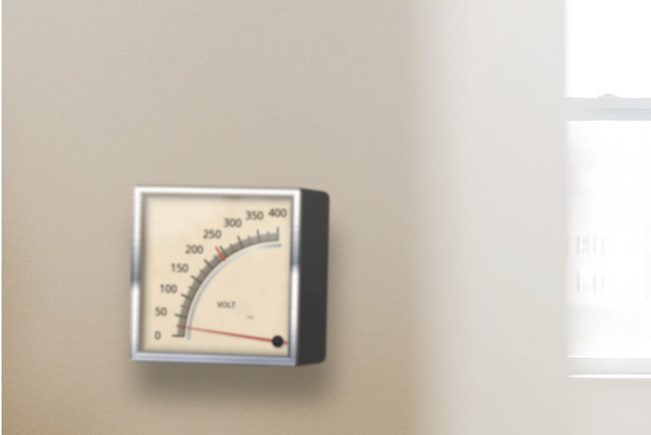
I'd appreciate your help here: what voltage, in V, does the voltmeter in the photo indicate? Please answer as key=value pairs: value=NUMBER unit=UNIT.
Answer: value=25 unit=V
